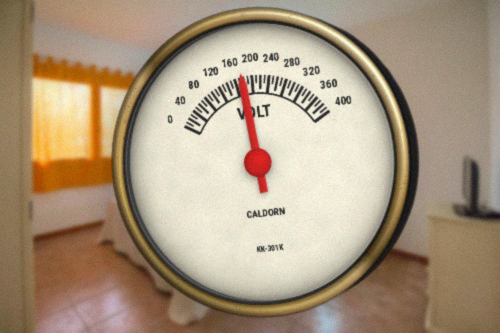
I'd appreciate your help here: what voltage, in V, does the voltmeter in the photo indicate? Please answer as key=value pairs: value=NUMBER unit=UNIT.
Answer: value=180 unit=V
